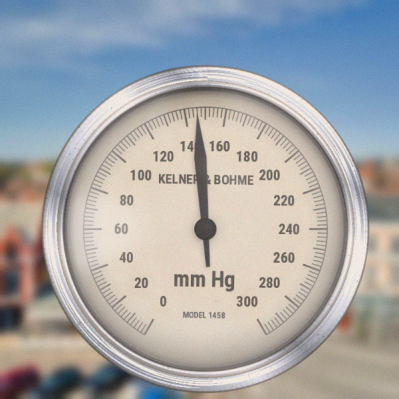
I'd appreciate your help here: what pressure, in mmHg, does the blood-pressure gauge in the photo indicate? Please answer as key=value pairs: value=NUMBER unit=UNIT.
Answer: value=146 unit=mmHg
